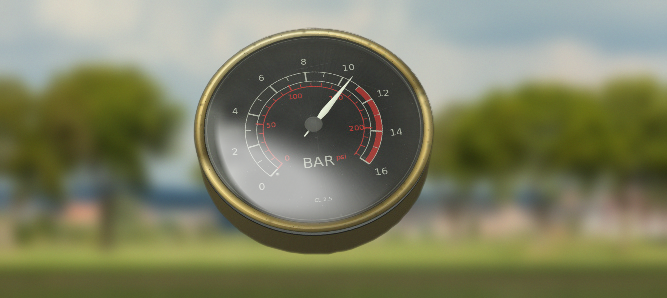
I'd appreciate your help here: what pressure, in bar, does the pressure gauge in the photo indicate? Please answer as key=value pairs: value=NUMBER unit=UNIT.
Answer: value=10.5 unit=bar
